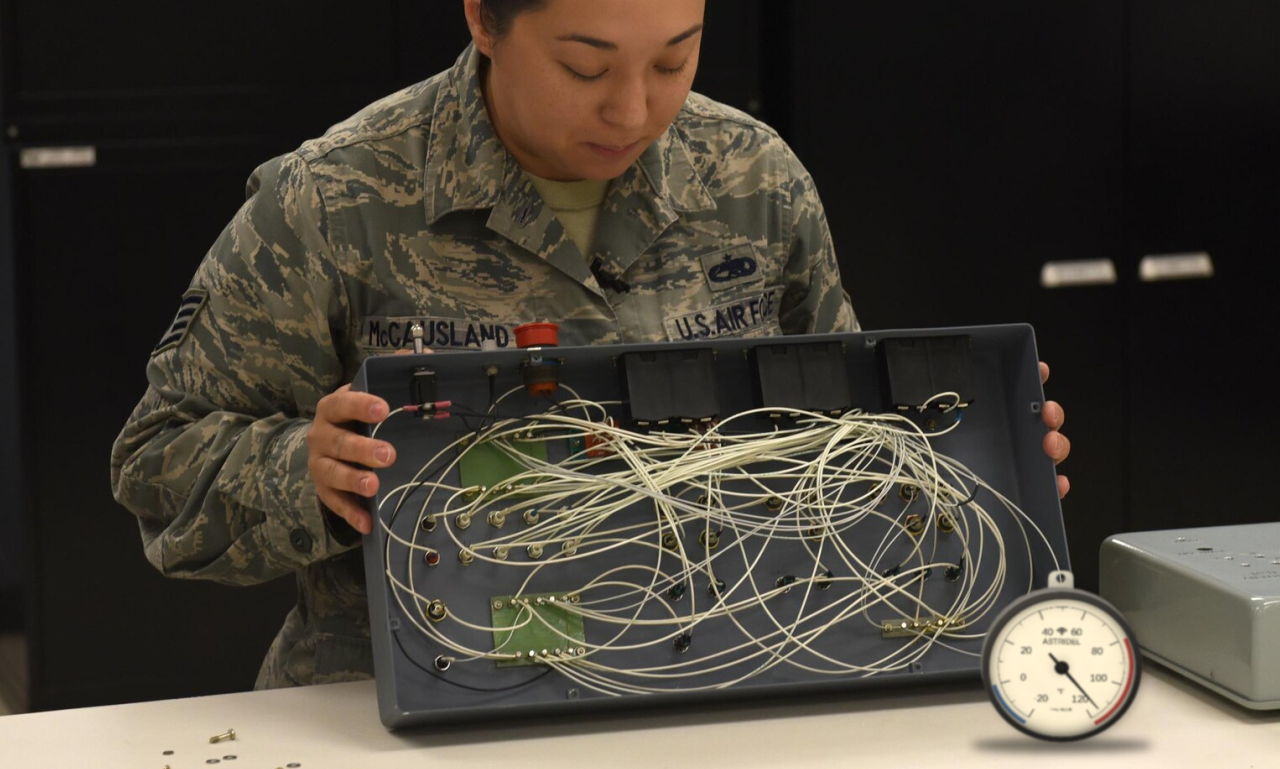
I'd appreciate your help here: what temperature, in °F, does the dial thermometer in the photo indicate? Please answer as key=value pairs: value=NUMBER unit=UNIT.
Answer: value=115 unit=°F
